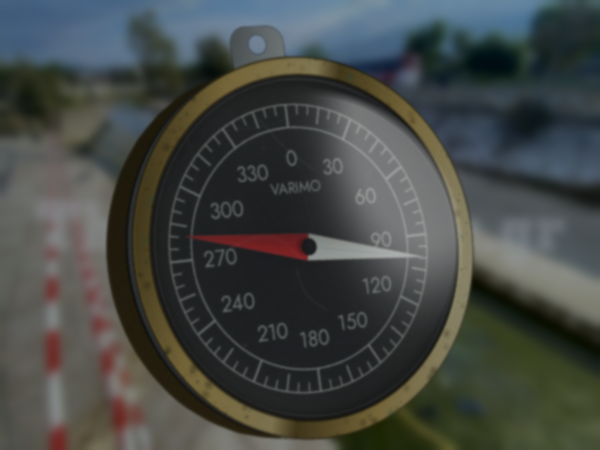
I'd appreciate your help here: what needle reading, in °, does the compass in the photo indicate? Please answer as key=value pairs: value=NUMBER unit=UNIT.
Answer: value=280 unit=°
